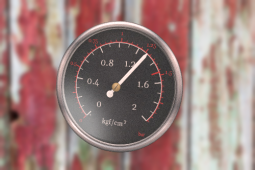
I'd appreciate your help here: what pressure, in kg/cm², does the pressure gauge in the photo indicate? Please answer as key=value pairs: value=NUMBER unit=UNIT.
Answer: value=1.3 unit=kg/cm²
